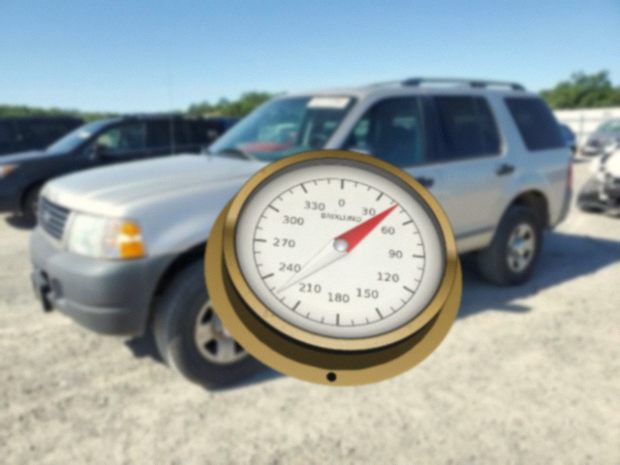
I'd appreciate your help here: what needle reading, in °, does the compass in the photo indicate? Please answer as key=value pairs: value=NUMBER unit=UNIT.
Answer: value=45 unit=°
